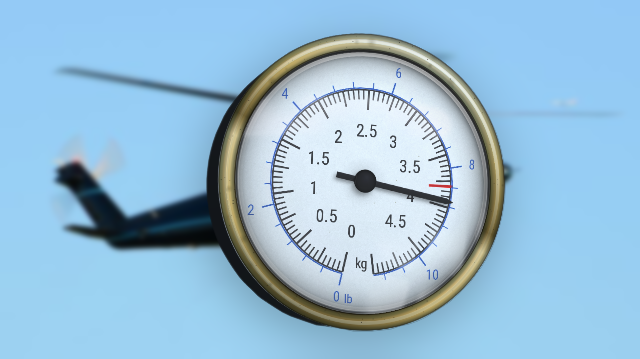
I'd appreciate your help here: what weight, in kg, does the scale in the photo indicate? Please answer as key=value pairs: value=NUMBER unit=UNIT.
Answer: value=3.95 unit=kg
